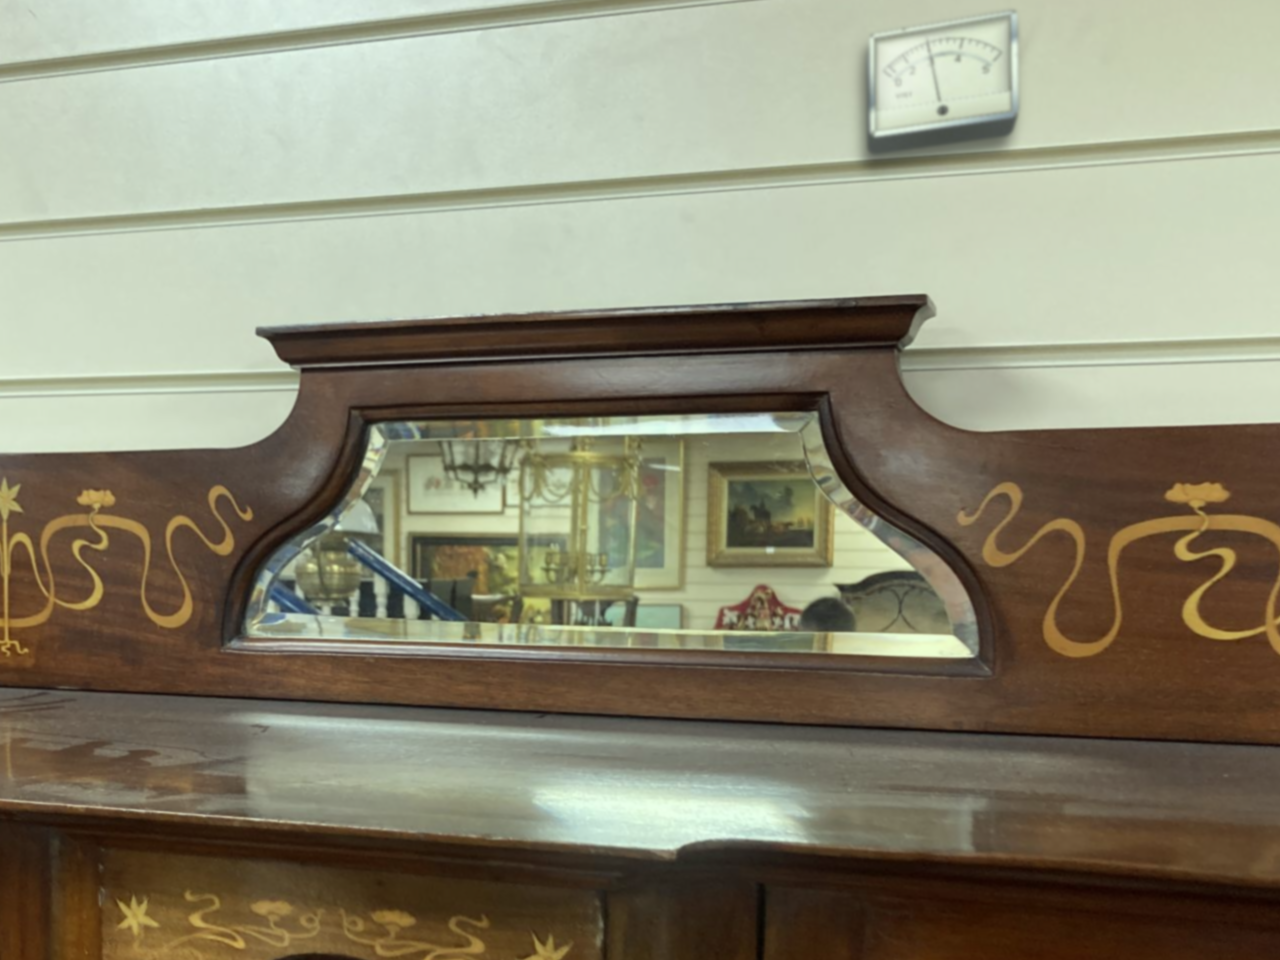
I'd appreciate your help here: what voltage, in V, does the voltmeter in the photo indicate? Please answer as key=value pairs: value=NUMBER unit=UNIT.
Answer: value=3 unit=V
